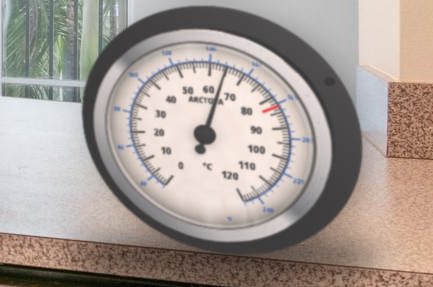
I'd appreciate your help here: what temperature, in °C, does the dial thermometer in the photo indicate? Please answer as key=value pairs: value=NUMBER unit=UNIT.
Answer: value=65 unit=°C
